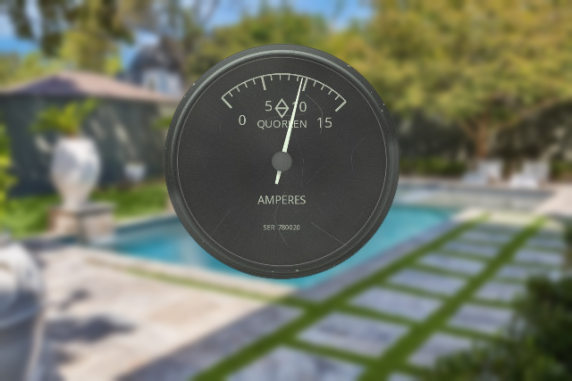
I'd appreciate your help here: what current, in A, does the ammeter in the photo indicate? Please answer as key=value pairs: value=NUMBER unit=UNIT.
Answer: value=9.5 unit=A
